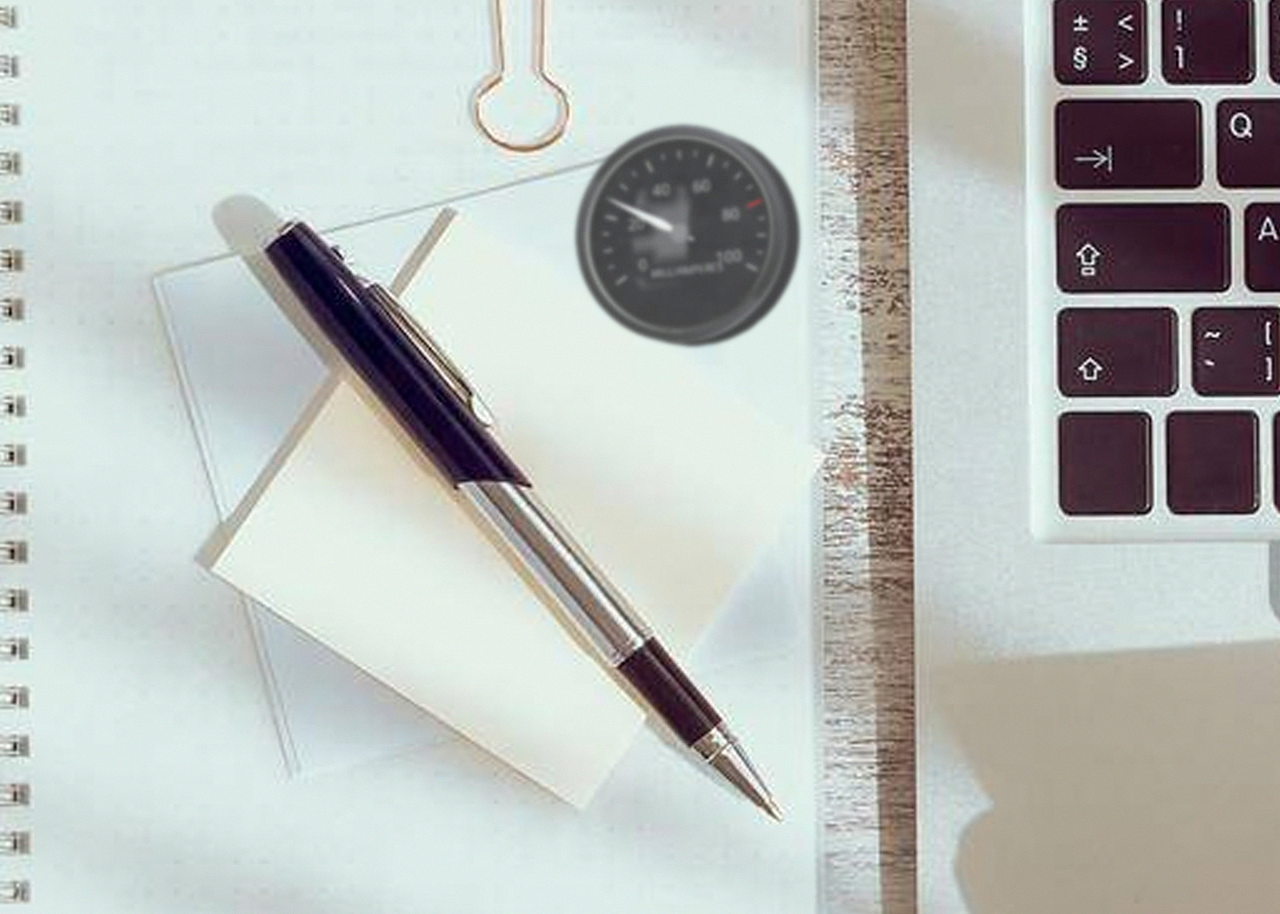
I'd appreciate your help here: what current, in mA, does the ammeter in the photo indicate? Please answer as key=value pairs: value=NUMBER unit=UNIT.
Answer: value=25 unit=mA
